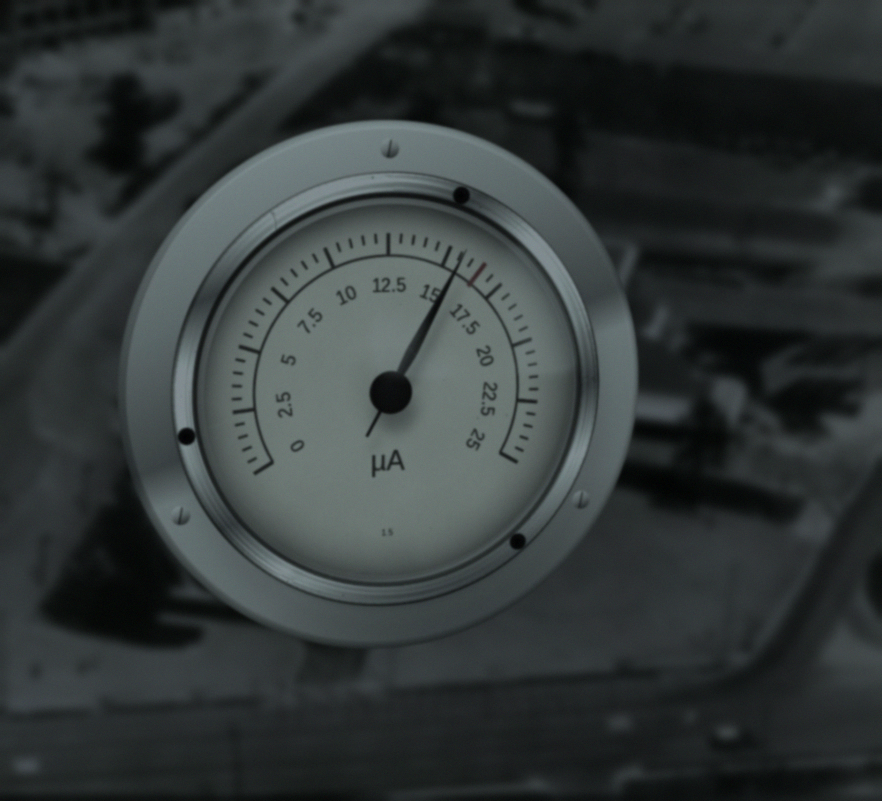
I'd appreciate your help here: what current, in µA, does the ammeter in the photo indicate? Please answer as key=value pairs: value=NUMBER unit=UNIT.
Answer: value=15.5 unit=µA
